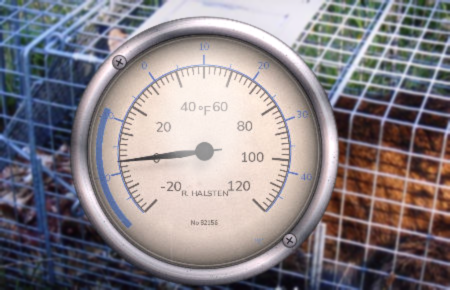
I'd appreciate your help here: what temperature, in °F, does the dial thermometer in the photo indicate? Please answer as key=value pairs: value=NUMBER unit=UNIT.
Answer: value=0 unit=°F
